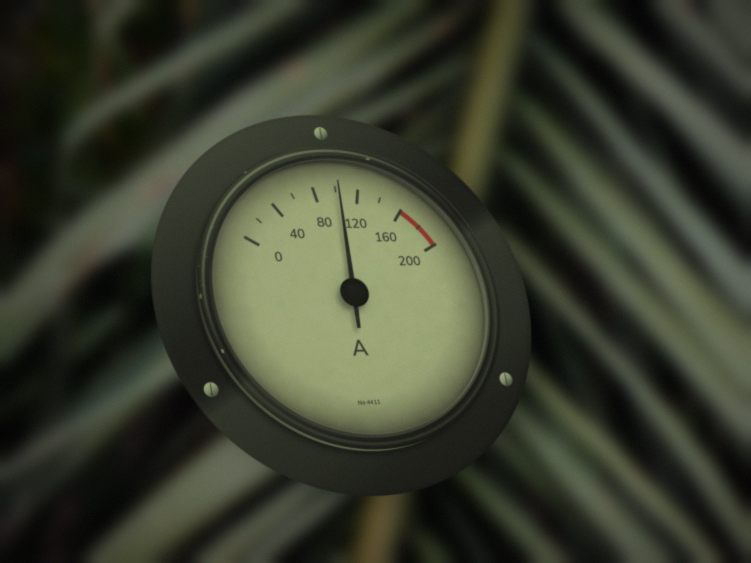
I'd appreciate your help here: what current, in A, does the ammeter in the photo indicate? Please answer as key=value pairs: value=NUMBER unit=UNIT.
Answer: value=100 unit=A
